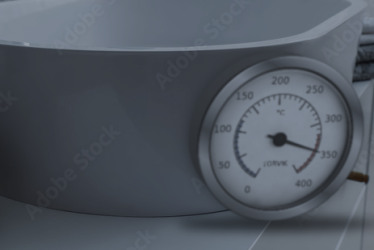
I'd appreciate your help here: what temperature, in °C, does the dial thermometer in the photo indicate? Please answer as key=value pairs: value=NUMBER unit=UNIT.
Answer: value=350 unit=°C
